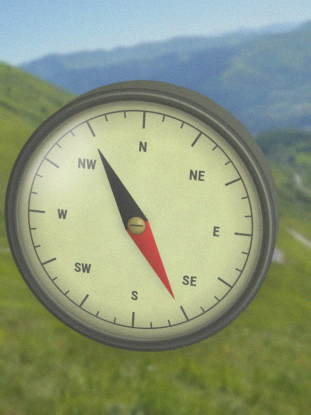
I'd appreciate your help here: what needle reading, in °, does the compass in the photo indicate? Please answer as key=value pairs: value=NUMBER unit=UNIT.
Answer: value=150 unit=°
